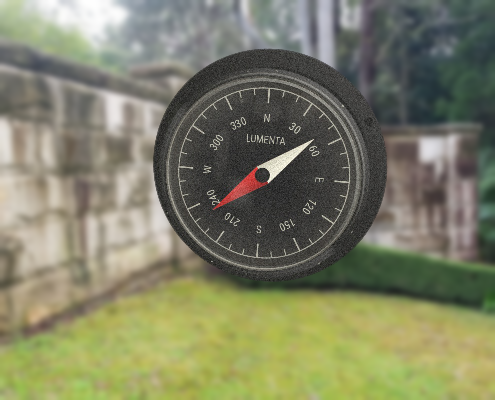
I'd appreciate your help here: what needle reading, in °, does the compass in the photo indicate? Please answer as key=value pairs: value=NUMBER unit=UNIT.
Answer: value=230 unit=°
